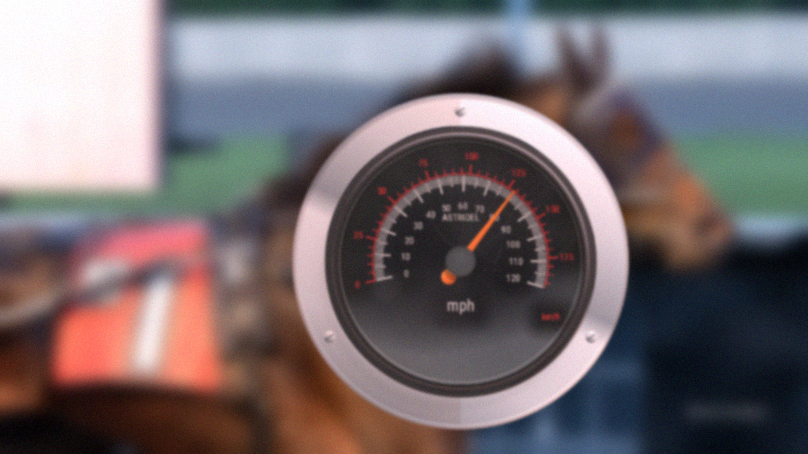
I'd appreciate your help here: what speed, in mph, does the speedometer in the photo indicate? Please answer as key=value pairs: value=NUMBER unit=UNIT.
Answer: value=80 unit=mph
